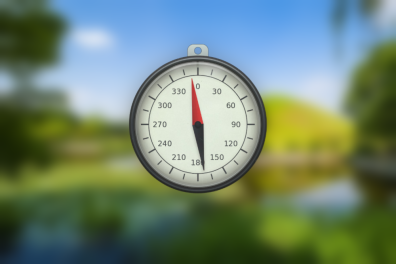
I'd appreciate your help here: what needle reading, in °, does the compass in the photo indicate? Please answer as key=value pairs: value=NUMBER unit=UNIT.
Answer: value=352.5 unit=°
